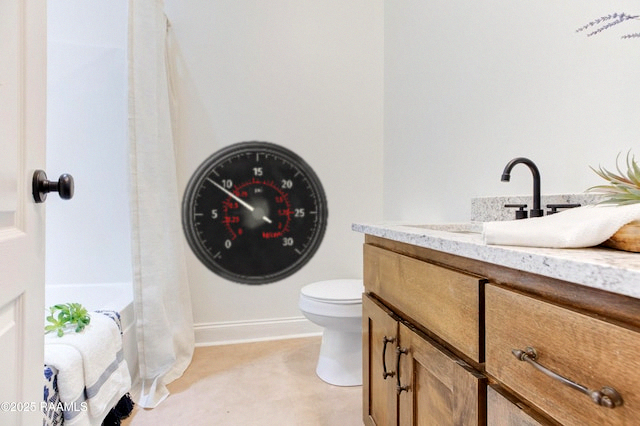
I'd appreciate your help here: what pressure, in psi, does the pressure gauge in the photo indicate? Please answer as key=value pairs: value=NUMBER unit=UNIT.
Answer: value=9 unit=psi
